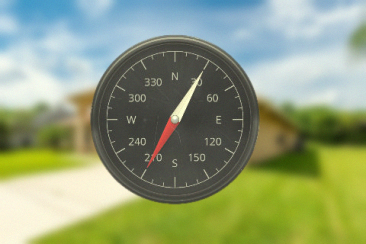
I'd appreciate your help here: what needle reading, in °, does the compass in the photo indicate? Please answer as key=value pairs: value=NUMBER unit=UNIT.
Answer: value=210 unit=°
